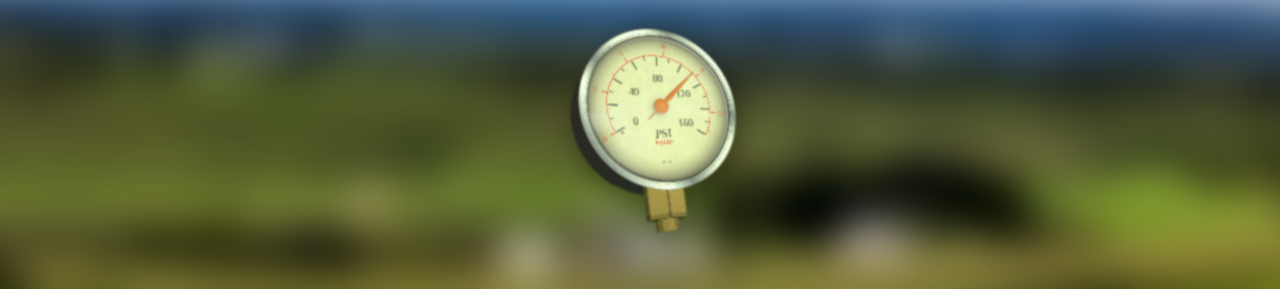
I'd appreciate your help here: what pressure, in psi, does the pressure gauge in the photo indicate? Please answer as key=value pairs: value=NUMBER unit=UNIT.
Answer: value=110 unit=psi
